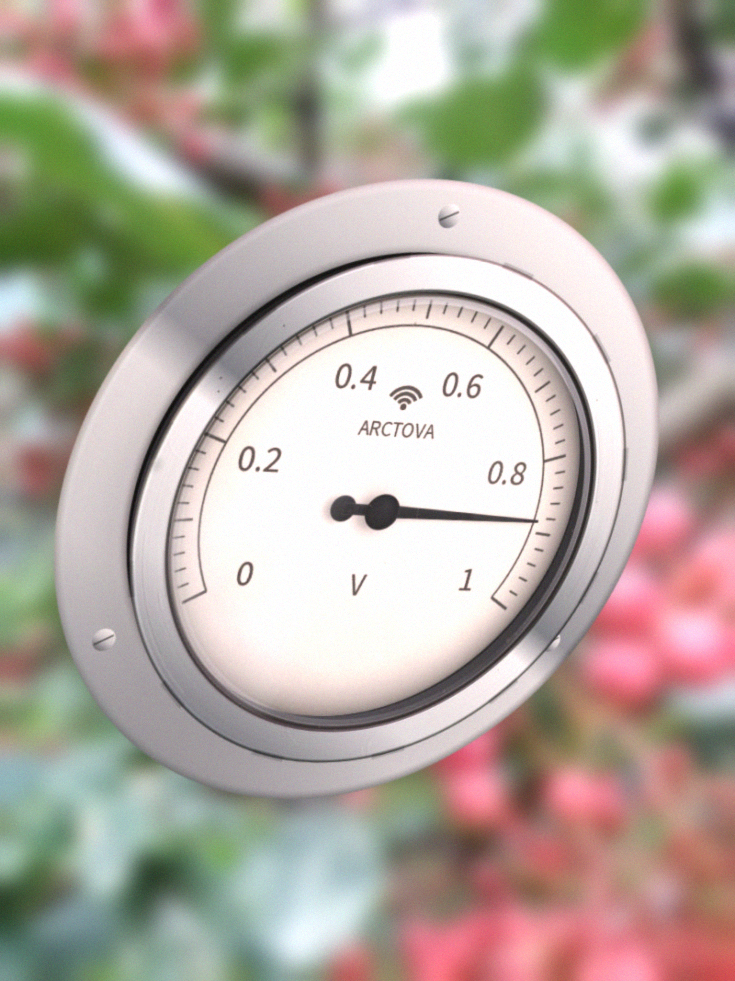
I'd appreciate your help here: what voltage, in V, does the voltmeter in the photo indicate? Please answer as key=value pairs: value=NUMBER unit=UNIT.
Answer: value=0.88 unit=V
